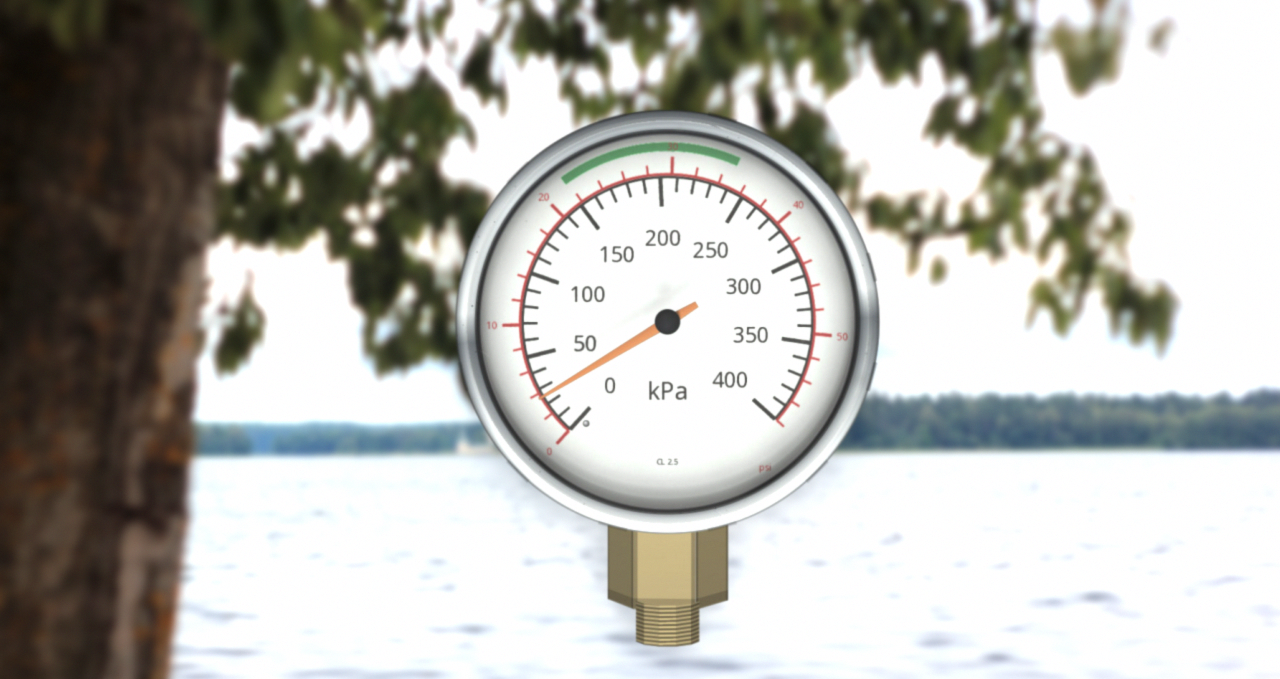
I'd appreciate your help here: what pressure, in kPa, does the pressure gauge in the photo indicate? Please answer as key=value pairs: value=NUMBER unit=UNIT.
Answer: value=25 unit=kPa
